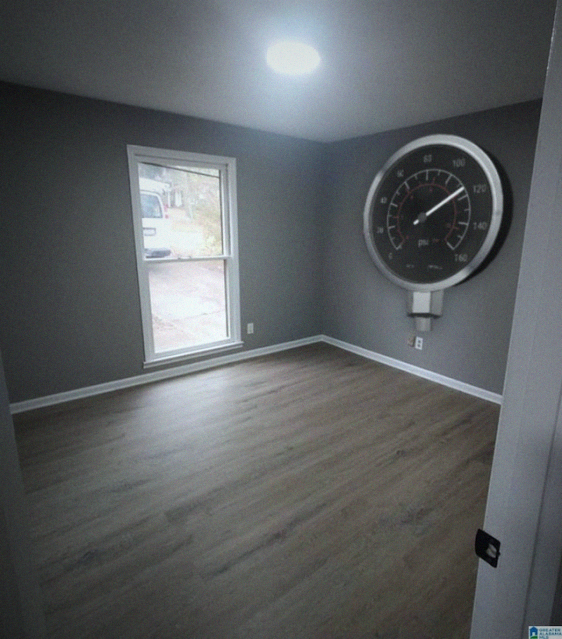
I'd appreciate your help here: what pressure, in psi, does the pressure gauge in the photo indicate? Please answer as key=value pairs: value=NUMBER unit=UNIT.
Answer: value=115 unit=psi
